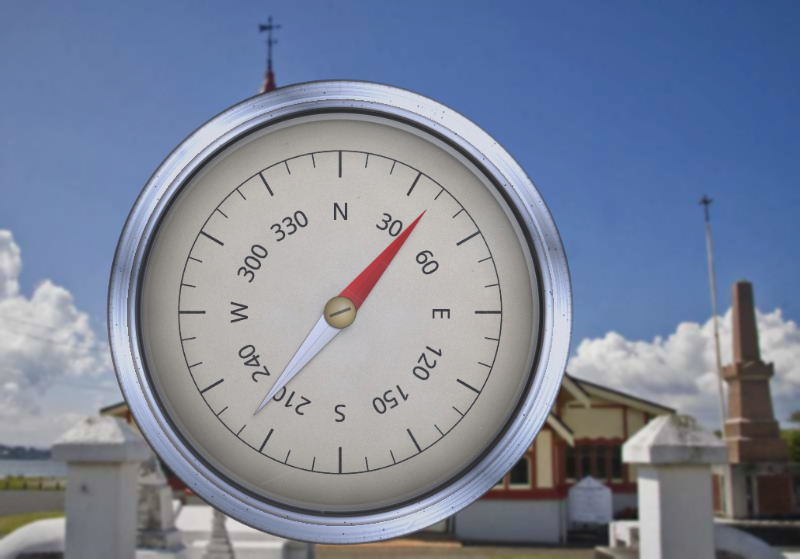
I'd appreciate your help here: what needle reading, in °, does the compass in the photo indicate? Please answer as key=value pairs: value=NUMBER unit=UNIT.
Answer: value=40 unit=°
